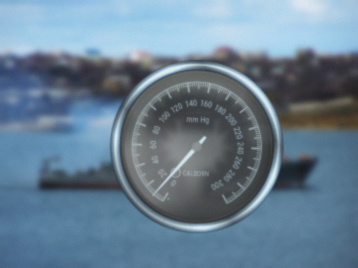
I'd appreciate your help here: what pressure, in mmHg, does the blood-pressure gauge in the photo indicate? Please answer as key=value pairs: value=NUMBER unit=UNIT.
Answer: value=10 unit=mmHg
